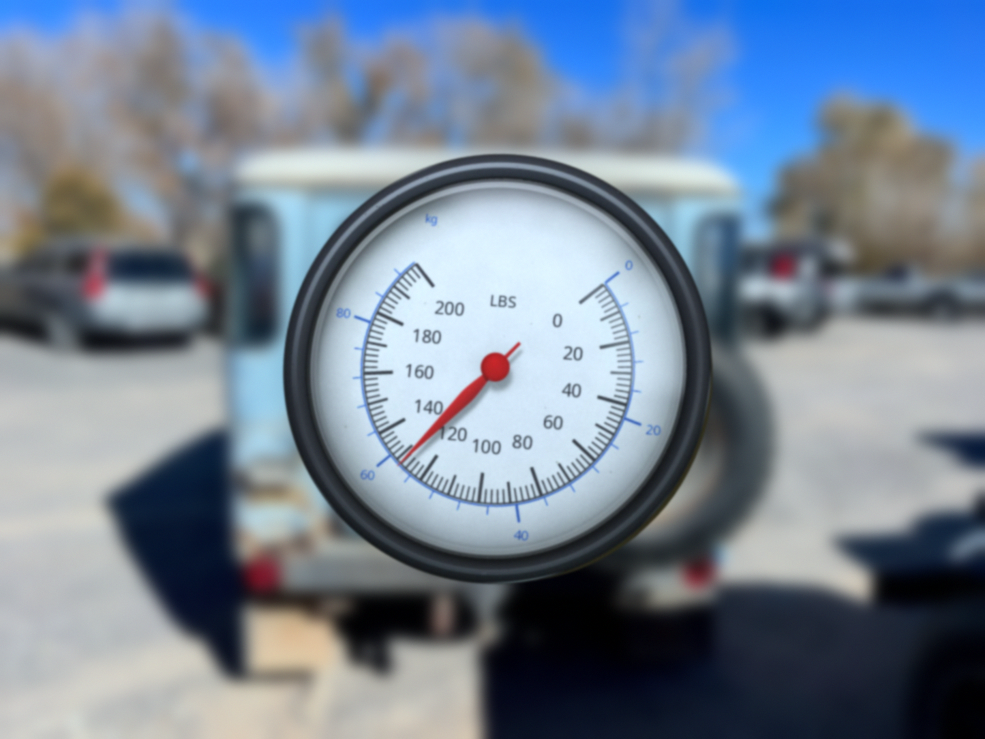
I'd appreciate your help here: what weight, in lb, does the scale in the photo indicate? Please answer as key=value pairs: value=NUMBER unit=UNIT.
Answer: value=128 unit=lb
